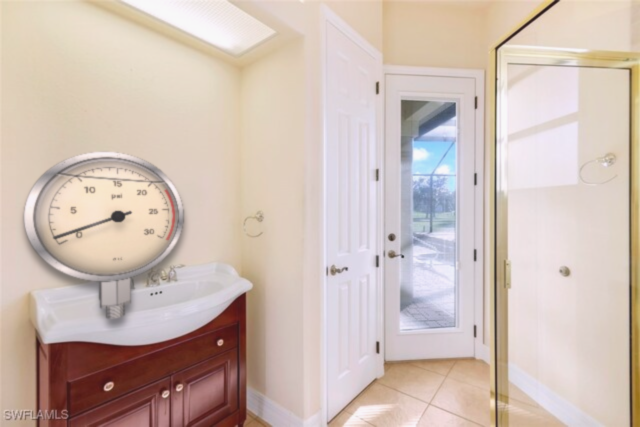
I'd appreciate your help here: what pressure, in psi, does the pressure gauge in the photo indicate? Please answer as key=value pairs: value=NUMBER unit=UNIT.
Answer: value=1 unit=psi
